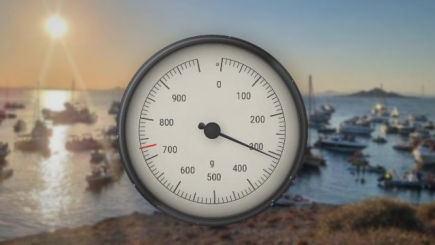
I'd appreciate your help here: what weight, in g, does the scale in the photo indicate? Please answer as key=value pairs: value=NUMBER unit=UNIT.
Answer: value=310 unit=g
